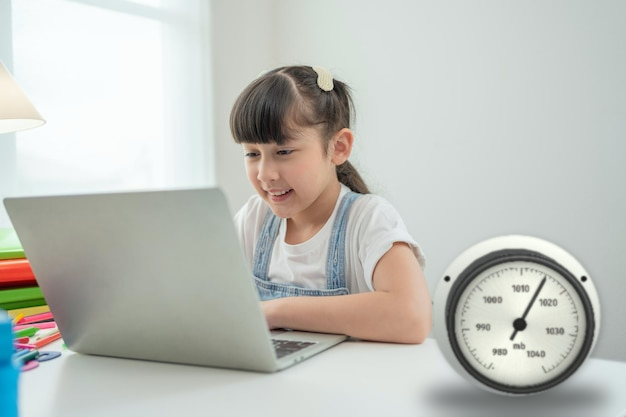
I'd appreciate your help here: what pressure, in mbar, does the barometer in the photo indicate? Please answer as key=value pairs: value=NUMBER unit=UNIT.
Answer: value=1015 unit=mbar
